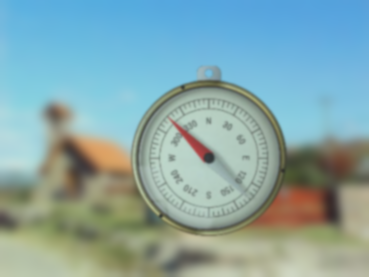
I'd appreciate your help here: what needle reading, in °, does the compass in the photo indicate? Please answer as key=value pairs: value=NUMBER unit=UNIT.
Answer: value=315 unit=°
